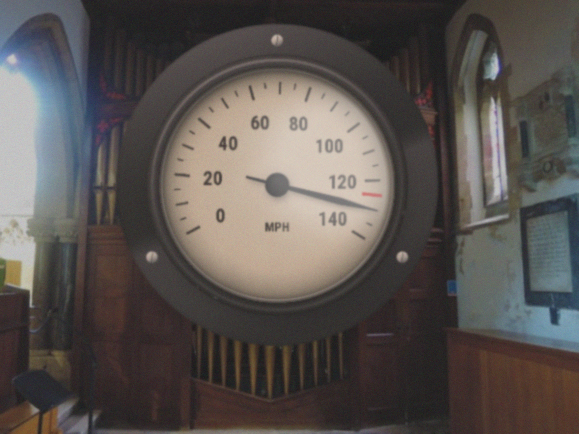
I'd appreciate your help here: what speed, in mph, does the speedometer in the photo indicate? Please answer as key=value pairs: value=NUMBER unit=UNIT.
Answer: value=130 unit=mph
